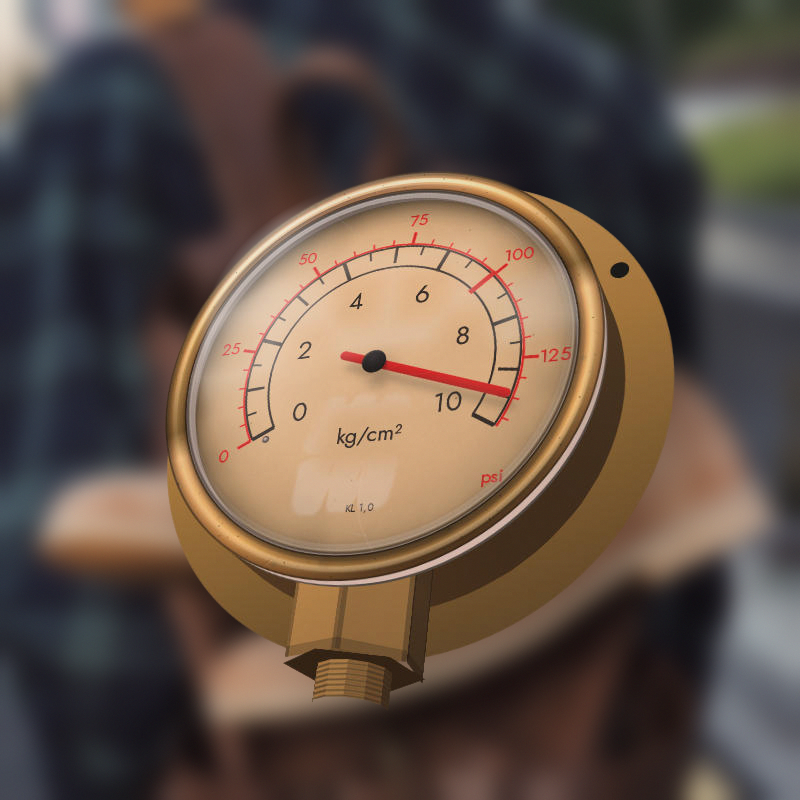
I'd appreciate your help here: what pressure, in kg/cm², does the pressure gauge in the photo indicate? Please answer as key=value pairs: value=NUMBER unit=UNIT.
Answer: value=9.5 unit=kg/cm²
